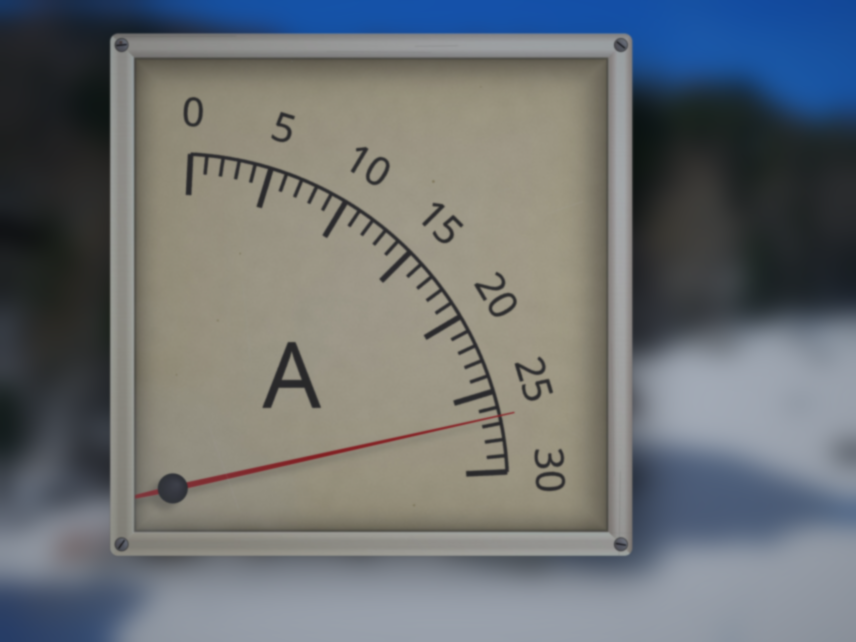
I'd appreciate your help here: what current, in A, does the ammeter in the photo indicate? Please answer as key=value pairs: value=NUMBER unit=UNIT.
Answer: value=26.5 unit=A
